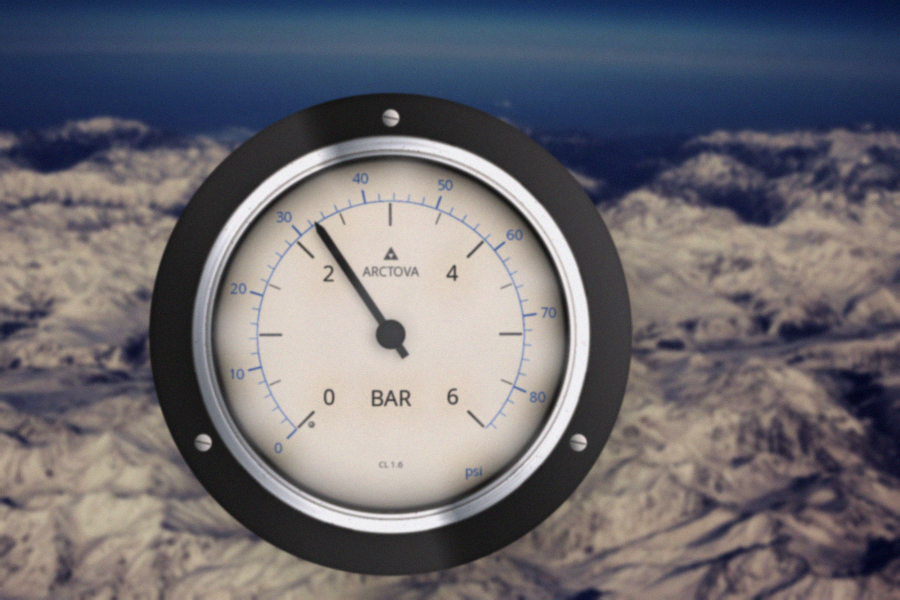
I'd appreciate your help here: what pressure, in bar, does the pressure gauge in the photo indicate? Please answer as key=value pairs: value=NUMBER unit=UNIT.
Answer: value=2.25 unit=bar
